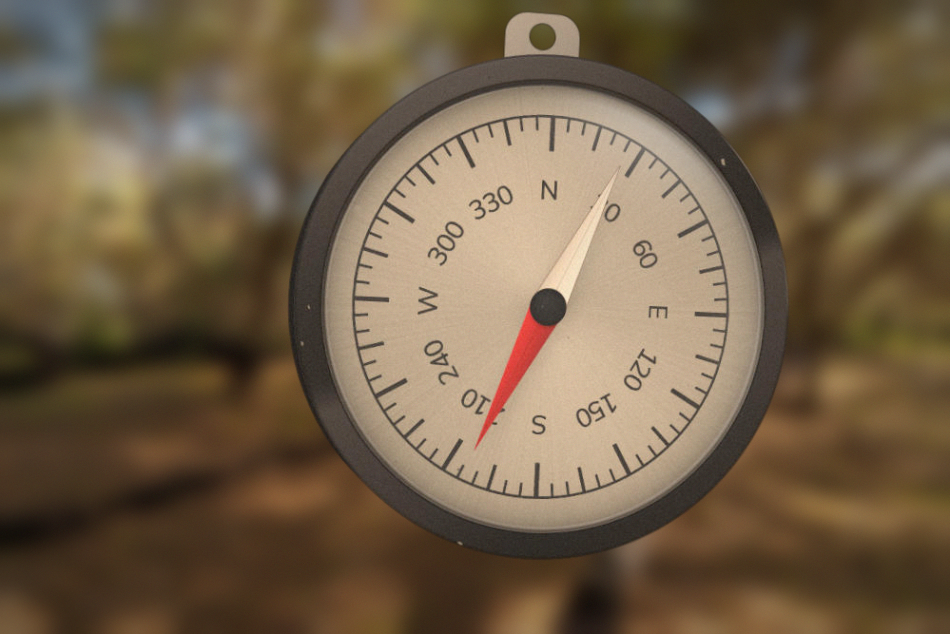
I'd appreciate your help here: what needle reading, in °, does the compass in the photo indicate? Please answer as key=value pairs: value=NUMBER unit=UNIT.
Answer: value=205 unit=°
